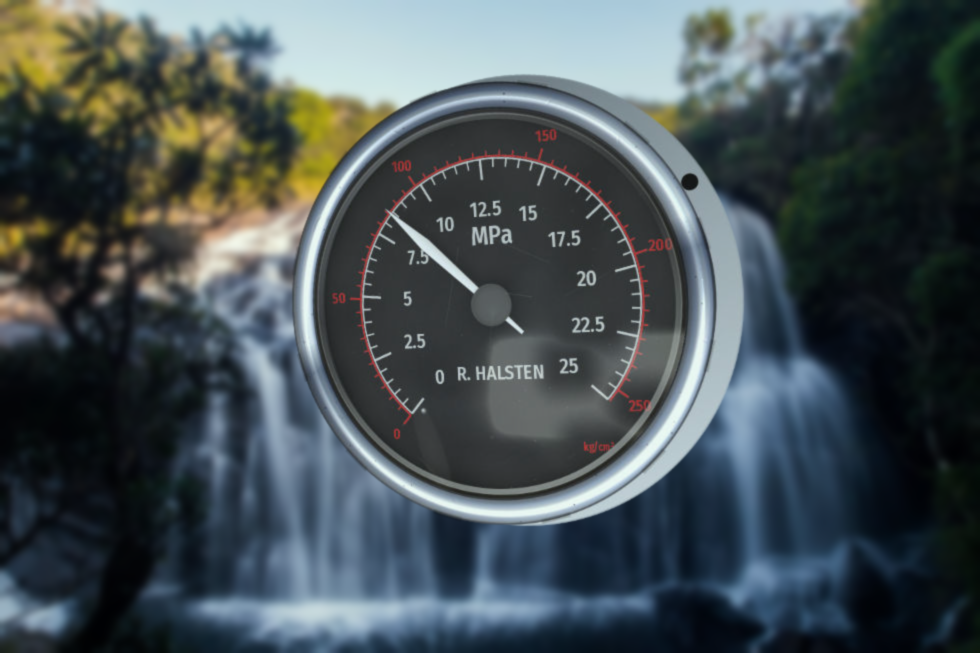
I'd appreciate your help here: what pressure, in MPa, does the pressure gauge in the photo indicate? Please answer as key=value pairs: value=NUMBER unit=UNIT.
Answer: value=8.5 unit=MPa
